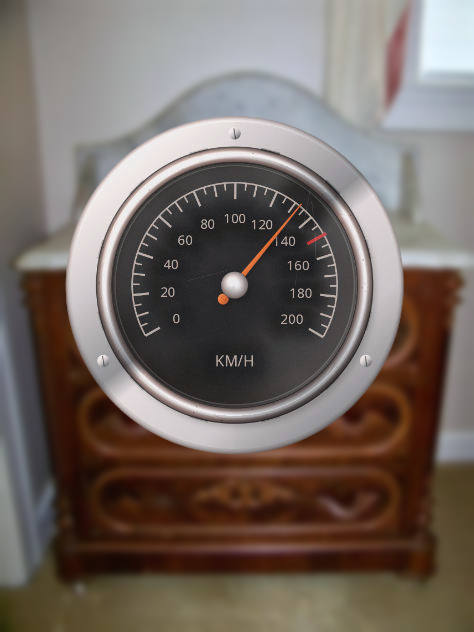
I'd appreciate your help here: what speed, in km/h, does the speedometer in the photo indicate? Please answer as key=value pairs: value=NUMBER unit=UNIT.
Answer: value=132.5 unit=km/h
